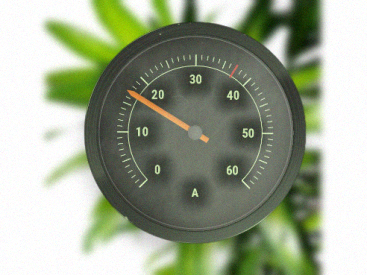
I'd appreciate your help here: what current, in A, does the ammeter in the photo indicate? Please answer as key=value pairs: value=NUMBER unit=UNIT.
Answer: value=17 unit=A
